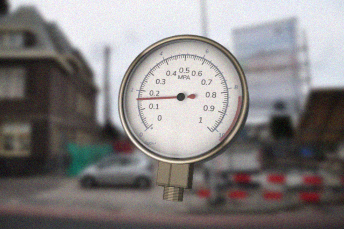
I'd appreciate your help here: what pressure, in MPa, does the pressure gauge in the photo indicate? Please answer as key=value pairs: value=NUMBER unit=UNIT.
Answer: value=0.15 unit=MPa
